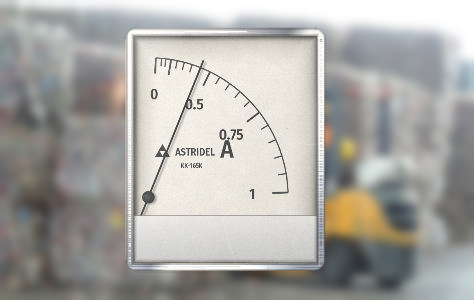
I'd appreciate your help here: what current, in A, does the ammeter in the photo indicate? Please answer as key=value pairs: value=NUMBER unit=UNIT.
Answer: value=0.45 unit=A
